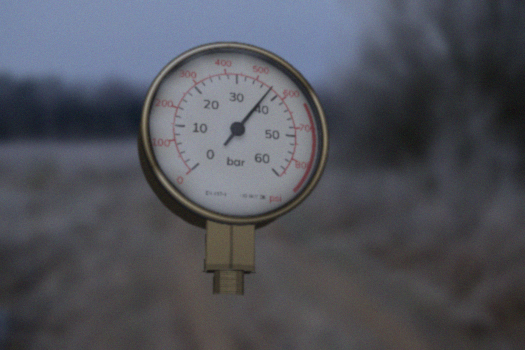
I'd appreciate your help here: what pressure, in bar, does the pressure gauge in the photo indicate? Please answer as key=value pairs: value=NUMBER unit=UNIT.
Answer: value=38 unit=bar
